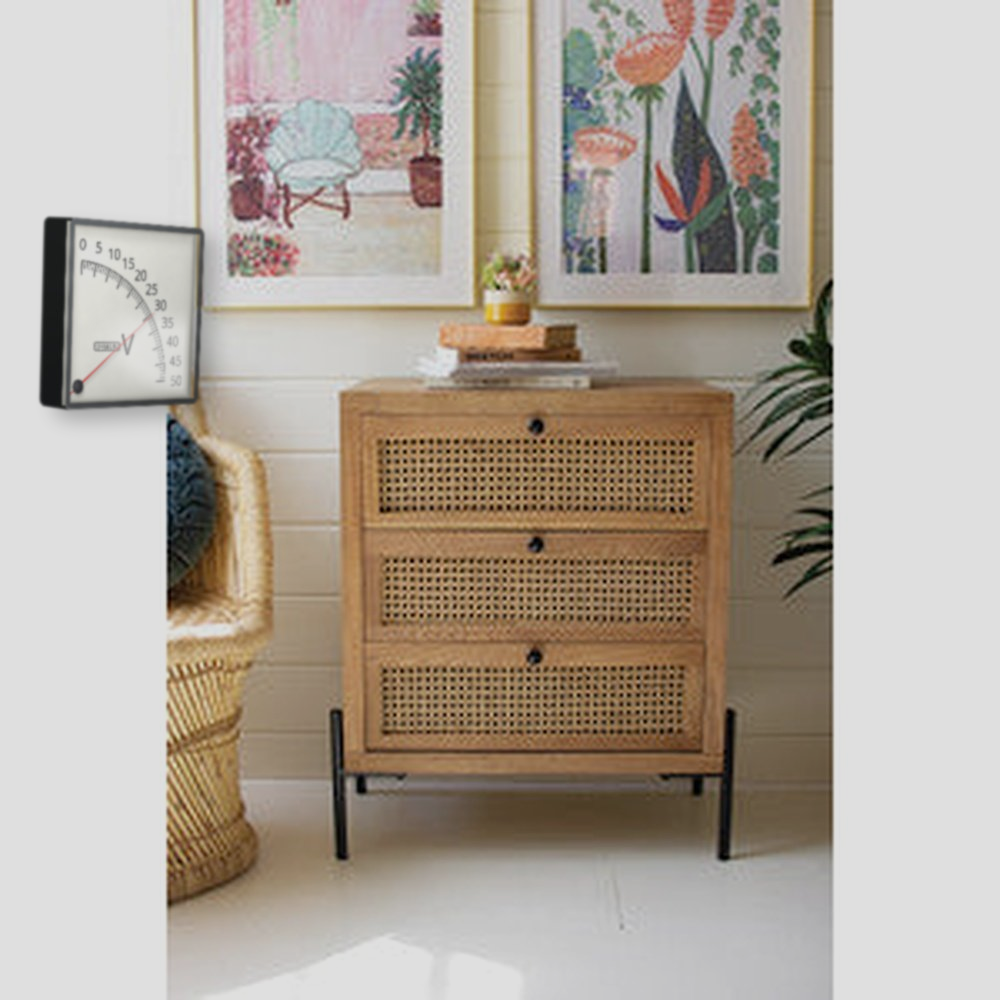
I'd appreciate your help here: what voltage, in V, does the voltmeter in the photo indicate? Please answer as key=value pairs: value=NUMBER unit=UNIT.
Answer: value=30 unit=V
